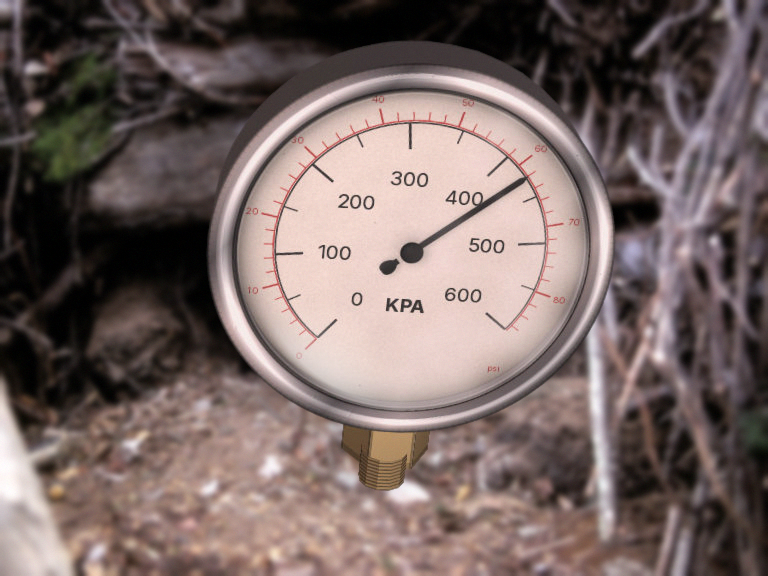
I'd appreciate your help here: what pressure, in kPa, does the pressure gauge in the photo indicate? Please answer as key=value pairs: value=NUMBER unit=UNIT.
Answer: value=425 unit=kPa
